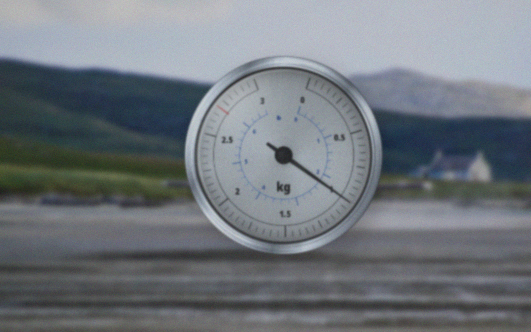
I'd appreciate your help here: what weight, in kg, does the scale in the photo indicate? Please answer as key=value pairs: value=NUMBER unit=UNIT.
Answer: value=1 unit=kg
